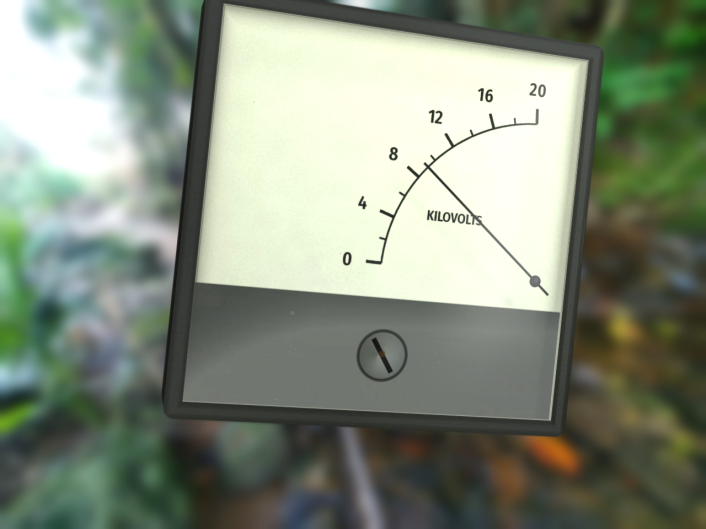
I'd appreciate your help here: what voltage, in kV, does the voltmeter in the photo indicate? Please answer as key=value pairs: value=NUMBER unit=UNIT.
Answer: value=9 unit=kV
